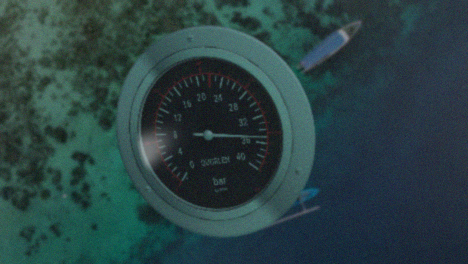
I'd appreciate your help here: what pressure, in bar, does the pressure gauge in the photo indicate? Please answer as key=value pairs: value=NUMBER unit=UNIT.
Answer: value=35 unit=bar
